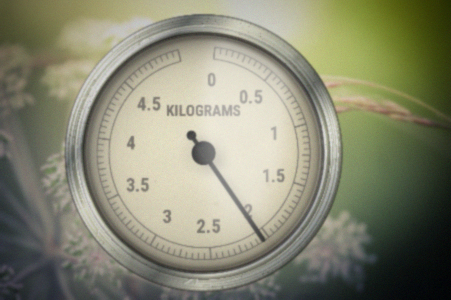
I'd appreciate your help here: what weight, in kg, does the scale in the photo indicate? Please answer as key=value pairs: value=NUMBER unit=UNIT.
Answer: value=2.05 unit=kg
